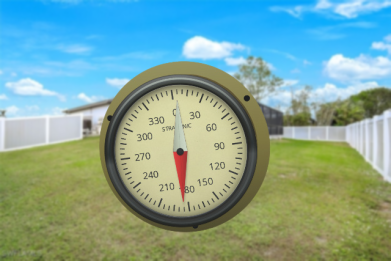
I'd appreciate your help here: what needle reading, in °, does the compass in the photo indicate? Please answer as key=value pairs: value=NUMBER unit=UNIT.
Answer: value=185 unit=°
